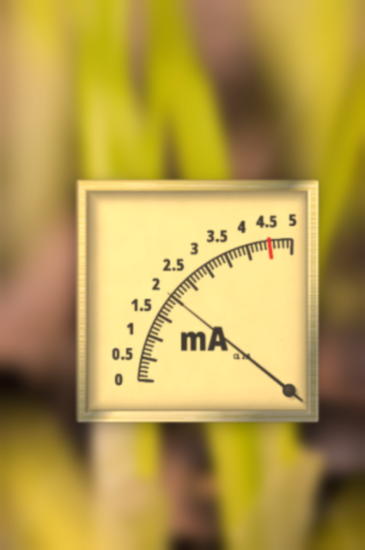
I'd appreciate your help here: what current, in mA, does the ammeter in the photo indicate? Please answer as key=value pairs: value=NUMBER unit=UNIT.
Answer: value=2 unit=mA
